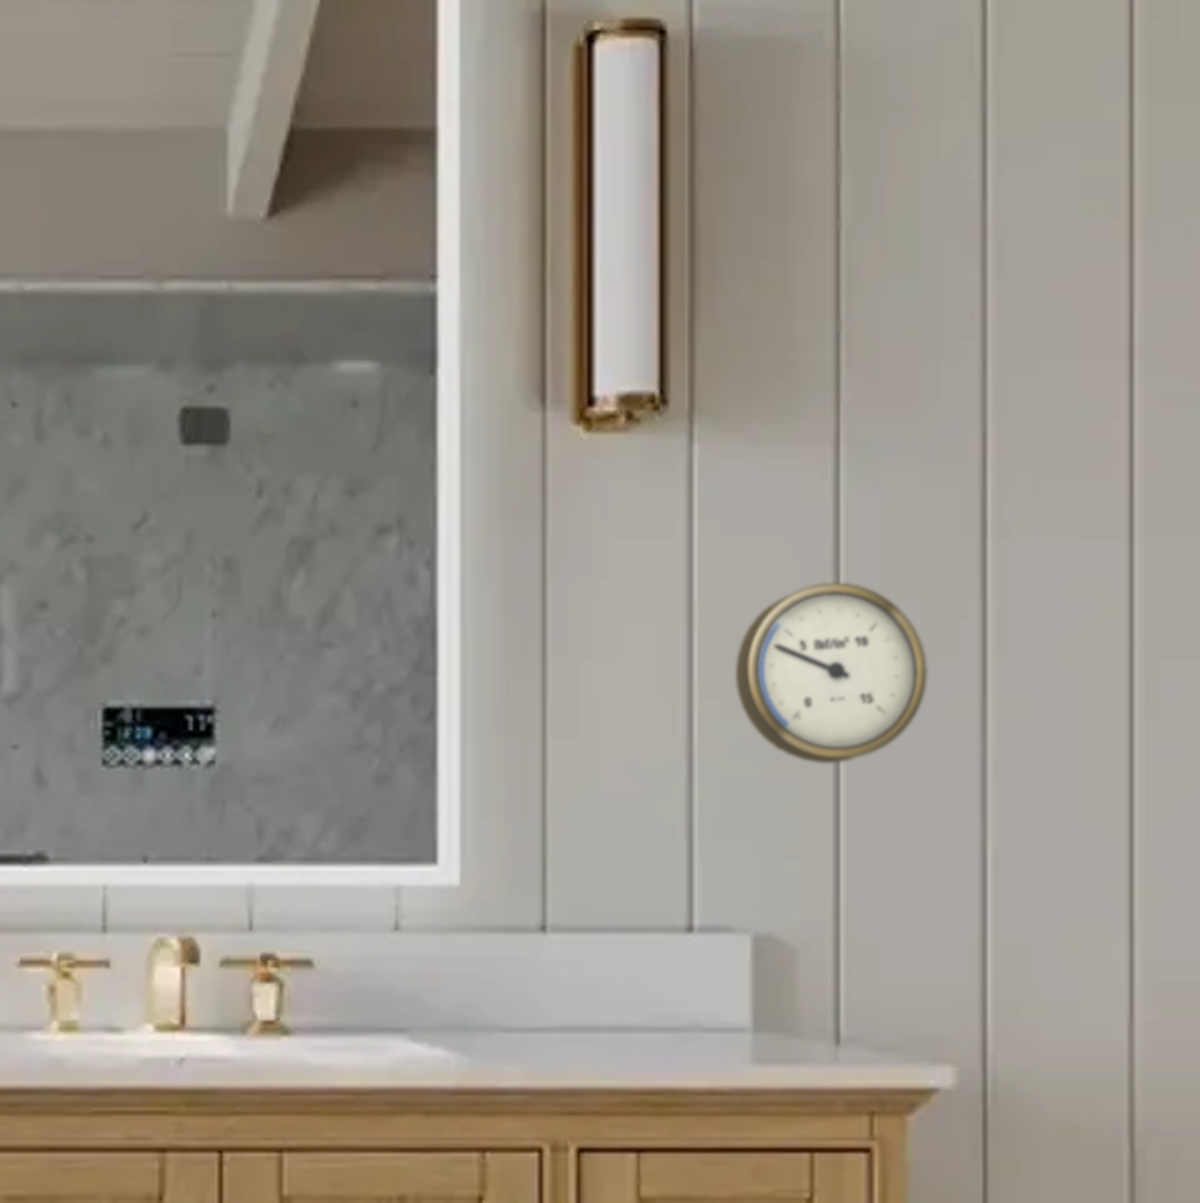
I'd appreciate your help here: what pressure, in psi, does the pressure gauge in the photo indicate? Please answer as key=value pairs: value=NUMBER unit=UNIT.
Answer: value=4 unit=psi
